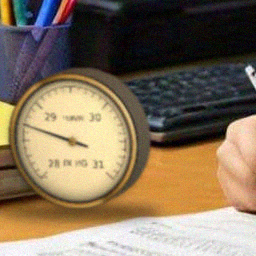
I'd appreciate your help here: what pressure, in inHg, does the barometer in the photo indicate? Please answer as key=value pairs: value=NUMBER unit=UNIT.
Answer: value=28.7 unit=inHg
